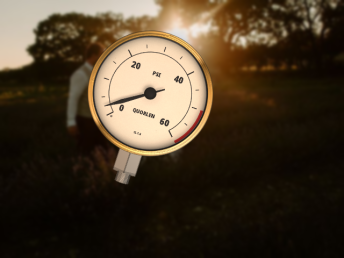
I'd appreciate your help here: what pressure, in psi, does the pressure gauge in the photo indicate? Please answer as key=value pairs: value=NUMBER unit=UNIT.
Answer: value=2.5 unit=psi
